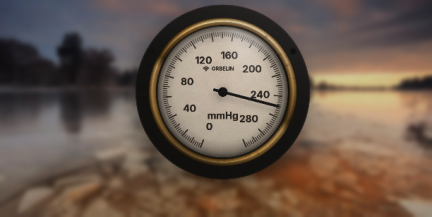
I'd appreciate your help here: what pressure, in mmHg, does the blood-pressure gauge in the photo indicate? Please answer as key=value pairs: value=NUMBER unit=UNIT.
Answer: value=250 unit=mmHg
